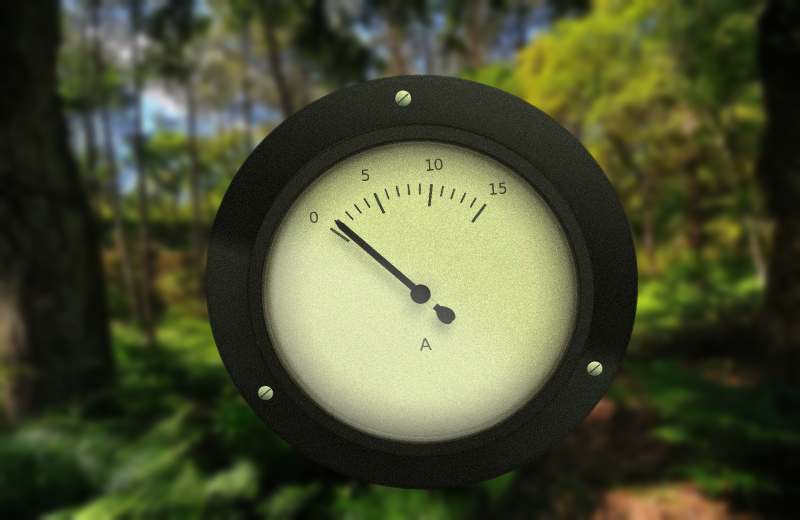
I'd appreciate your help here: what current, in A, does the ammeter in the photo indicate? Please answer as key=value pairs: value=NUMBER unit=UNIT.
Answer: value=1 unit=A
